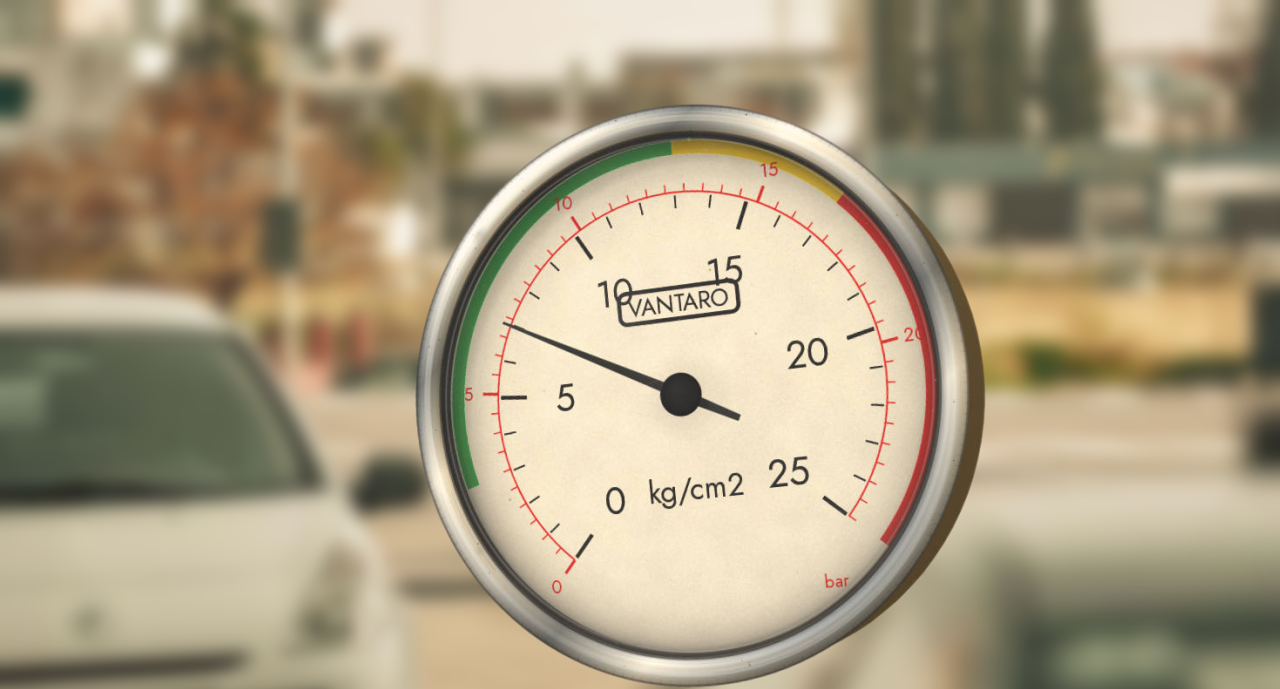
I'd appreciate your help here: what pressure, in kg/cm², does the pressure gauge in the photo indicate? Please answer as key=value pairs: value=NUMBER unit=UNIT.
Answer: value=7 unit=kg/cm²
